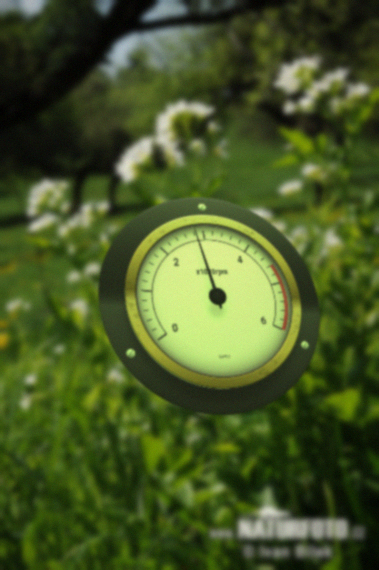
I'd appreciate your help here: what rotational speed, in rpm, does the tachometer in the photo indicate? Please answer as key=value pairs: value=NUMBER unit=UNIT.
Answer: value=2800 unit=rpm
